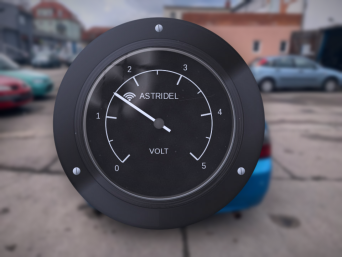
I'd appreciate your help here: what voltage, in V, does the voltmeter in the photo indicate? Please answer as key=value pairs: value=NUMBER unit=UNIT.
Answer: value=1.5 unit=V
